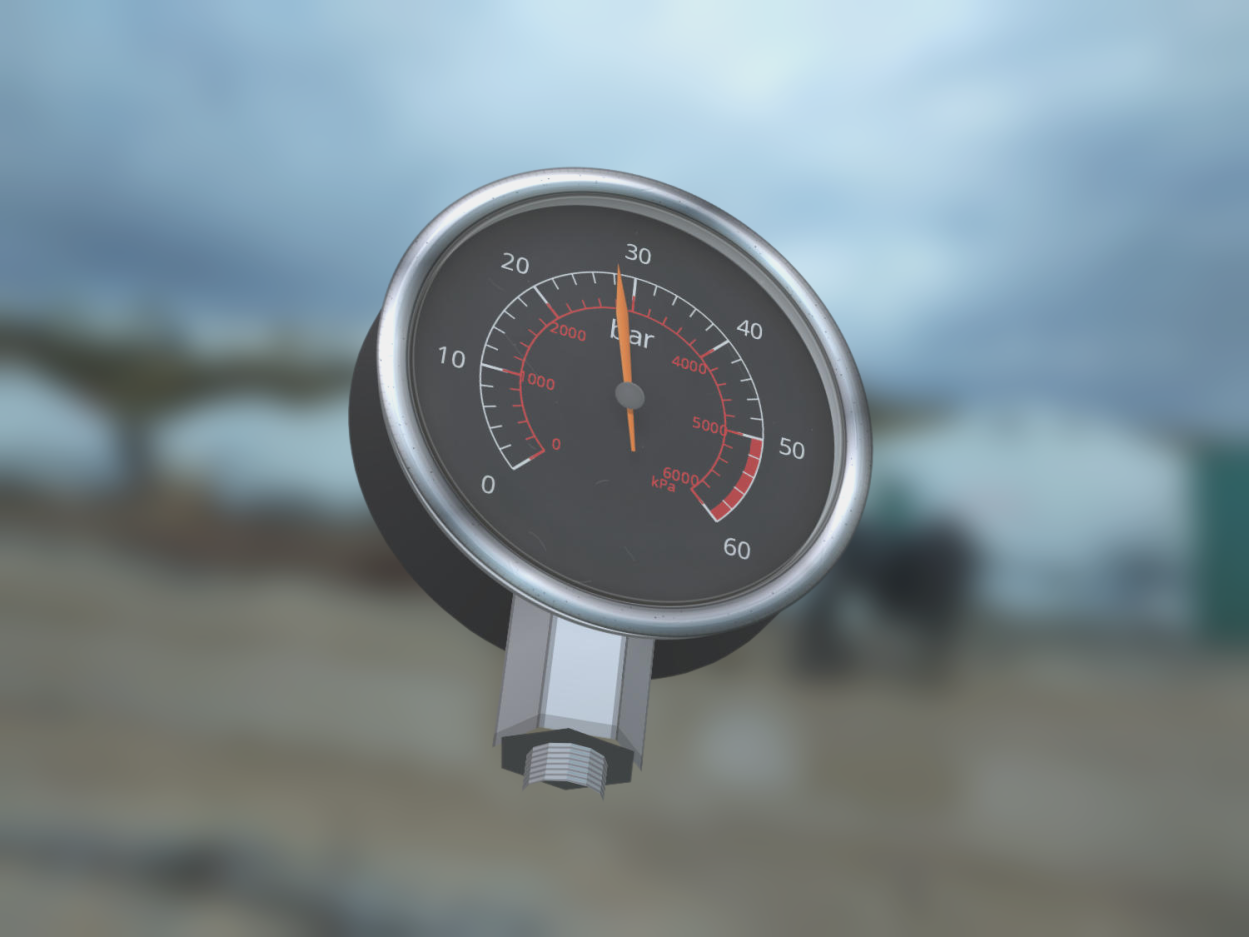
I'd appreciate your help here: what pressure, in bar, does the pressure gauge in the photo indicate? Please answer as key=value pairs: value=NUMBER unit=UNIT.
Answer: value=28 unit=bar
